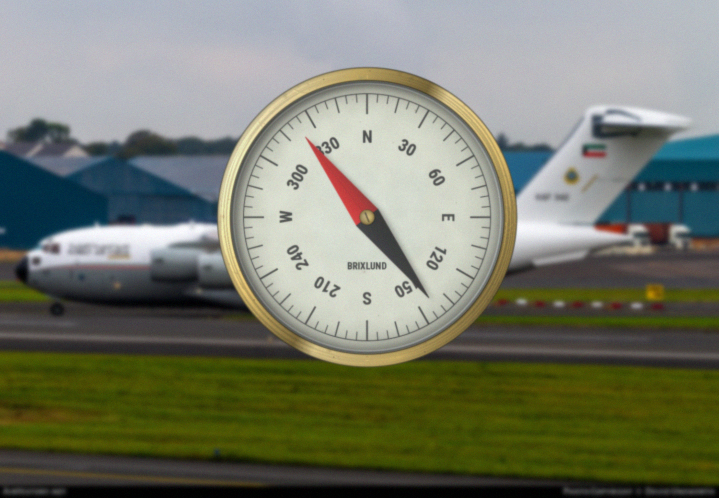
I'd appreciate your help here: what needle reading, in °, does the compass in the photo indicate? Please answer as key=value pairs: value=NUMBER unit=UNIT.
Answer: value=322.5 unit=°
